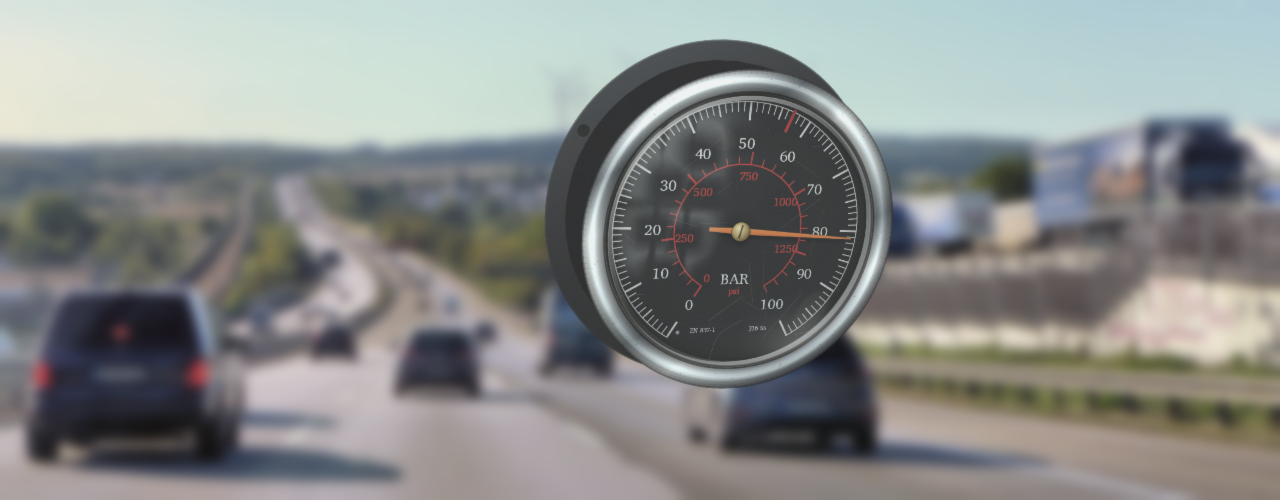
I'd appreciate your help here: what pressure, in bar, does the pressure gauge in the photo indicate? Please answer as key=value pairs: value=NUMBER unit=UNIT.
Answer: value=81 unit=bar
